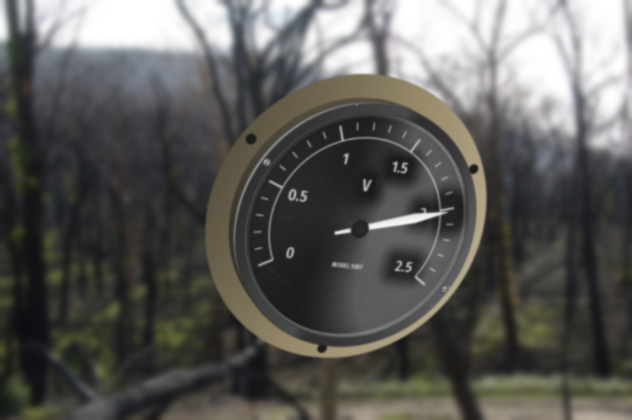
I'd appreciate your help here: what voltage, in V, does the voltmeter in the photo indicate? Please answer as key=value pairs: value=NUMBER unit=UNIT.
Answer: value=2 unit=V
